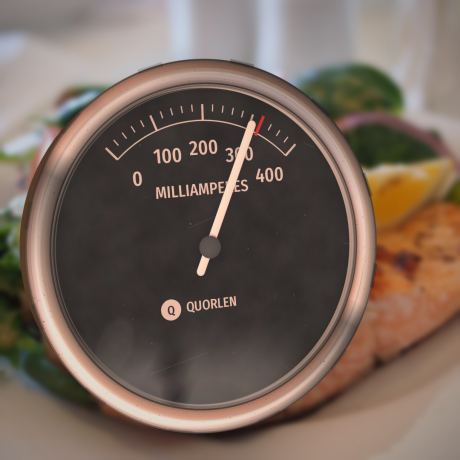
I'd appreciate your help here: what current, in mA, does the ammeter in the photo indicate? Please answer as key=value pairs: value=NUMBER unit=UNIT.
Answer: value=300 unit=mA
